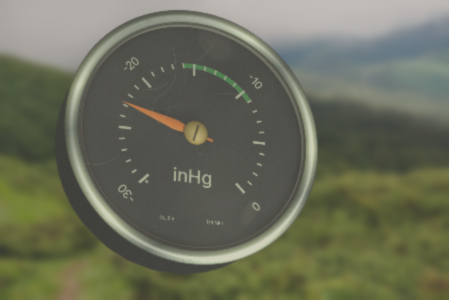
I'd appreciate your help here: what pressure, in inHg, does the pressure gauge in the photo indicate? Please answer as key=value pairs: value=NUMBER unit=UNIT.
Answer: value=-23 unit=inHg
